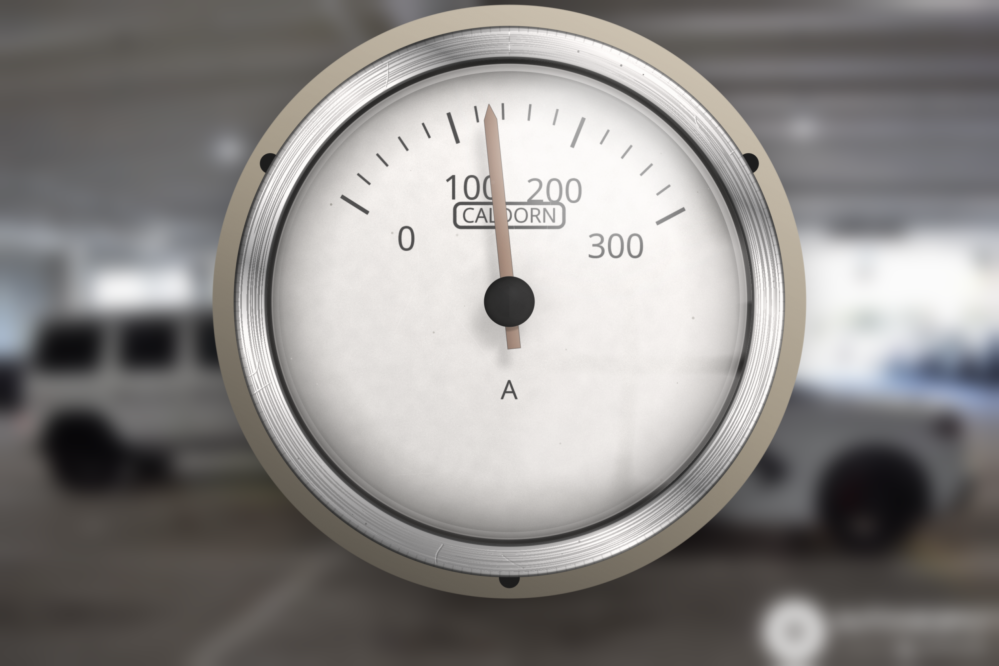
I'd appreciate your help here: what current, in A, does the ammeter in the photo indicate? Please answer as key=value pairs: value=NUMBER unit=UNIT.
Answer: value=130 unit=A
